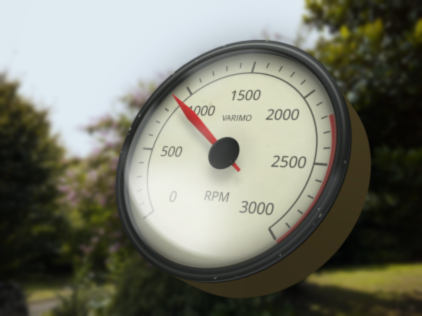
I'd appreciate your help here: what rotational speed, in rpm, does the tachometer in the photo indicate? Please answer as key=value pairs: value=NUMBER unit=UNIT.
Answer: value=900 unit=rpm
